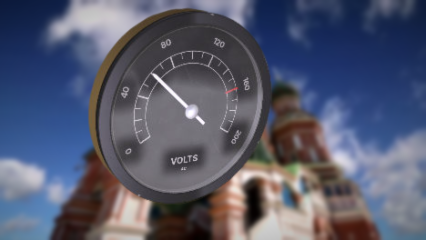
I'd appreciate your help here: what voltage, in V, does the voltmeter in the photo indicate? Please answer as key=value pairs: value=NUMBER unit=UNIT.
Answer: value=60 unit=V
